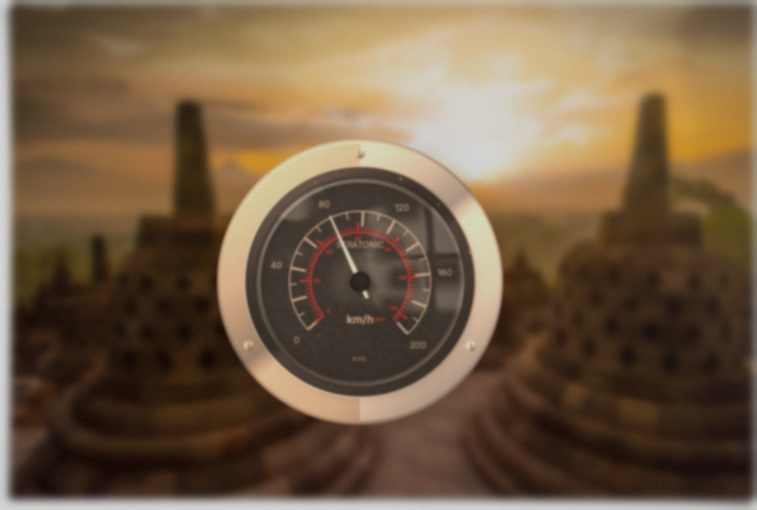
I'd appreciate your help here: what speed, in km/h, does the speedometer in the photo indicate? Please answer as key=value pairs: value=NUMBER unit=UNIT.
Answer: value=80 unit=km/h
